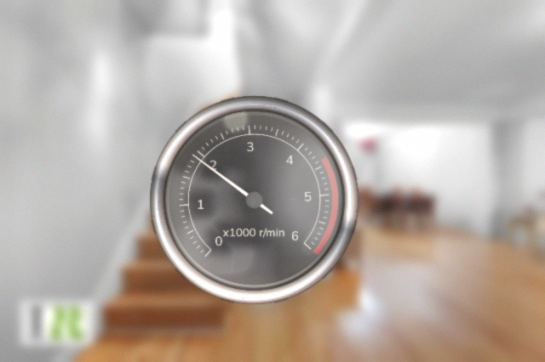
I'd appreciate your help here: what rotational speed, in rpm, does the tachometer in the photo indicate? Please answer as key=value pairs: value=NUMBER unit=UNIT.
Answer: value=1900 unit=rpm
